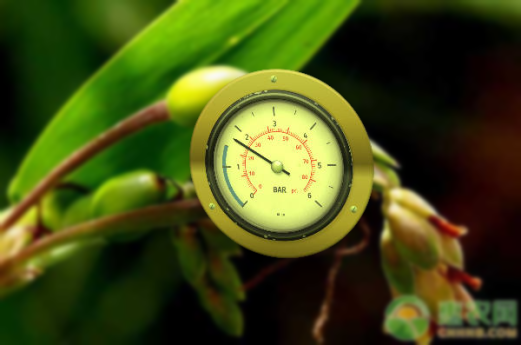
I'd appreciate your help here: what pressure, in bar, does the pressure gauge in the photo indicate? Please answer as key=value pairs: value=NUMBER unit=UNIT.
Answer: value=1.75 unit=bar
